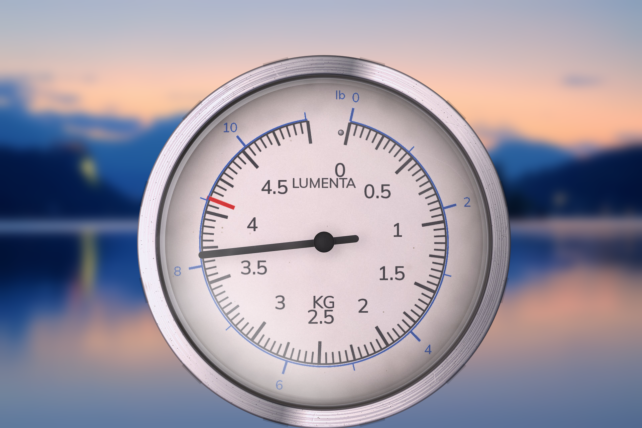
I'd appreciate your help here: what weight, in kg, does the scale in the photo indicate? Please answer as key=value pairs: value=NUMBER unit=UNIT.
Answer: value=3.7 unit=kg
